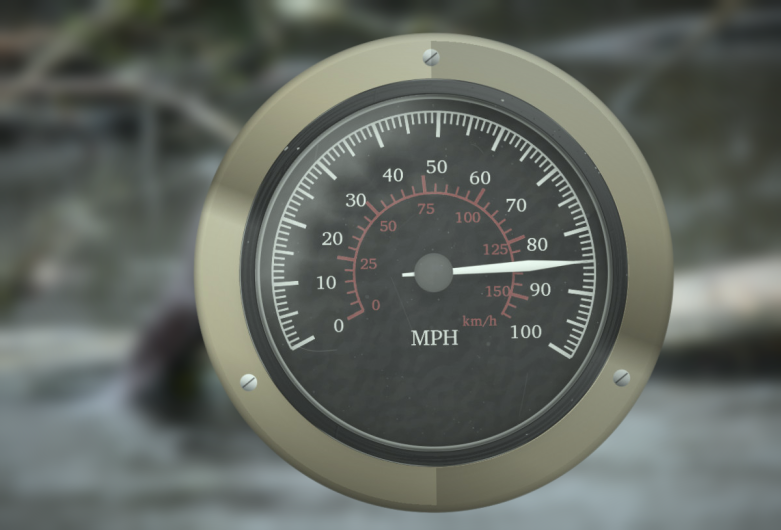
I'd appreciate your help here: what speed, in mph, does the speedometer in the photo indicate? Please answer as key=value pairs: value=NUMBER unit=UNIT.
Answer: value=85 unit=mph
